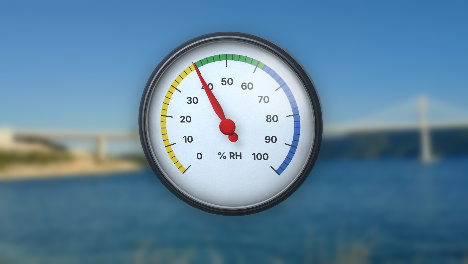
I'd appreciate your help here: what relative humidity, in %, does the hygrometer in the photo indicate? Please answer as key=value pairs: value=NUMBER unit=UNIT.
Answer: value=40 unit=%
